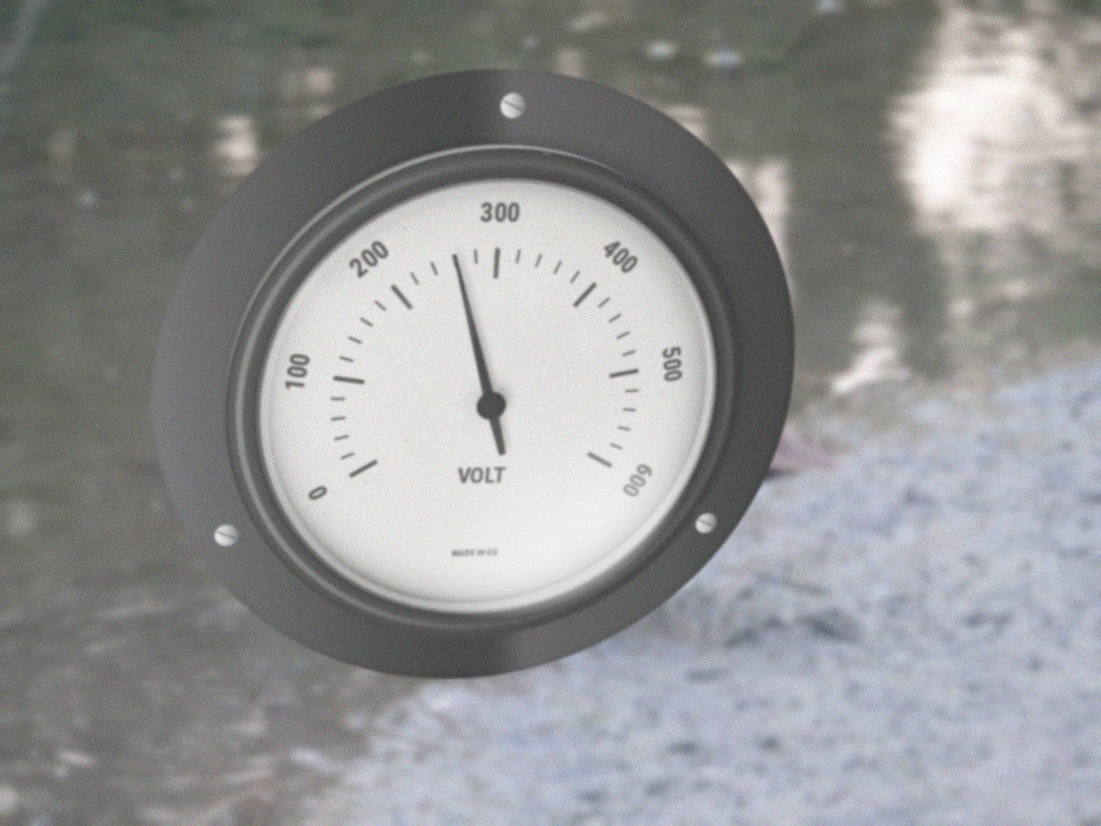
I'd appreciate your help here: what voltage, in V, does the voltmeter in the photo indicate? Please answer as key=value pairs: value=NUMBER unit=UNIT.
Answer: value=260 unit=V
